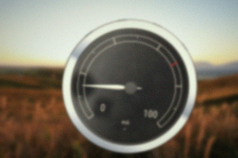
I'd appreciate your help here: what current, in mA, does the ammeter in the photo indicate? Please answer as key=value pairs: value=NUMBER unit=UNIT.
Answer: value=15 unit=mA
